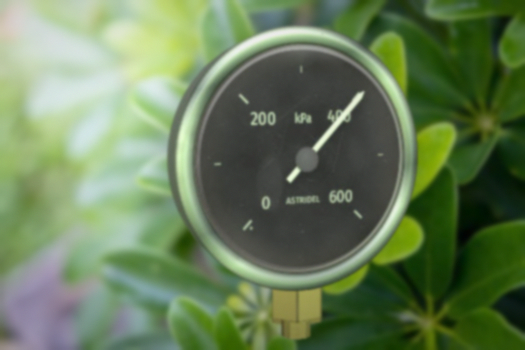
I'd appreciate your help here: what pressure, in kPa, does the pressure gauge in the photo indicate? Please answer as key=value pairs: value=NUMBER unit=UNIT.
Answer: value=400 unit=kPa
